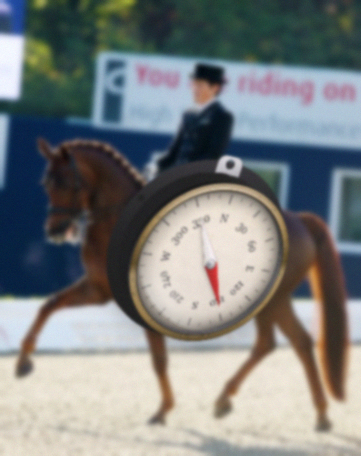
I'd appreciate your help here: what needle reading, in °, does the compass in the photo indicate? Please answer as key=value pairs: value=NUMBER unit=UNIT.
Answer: value=150 unit=°
